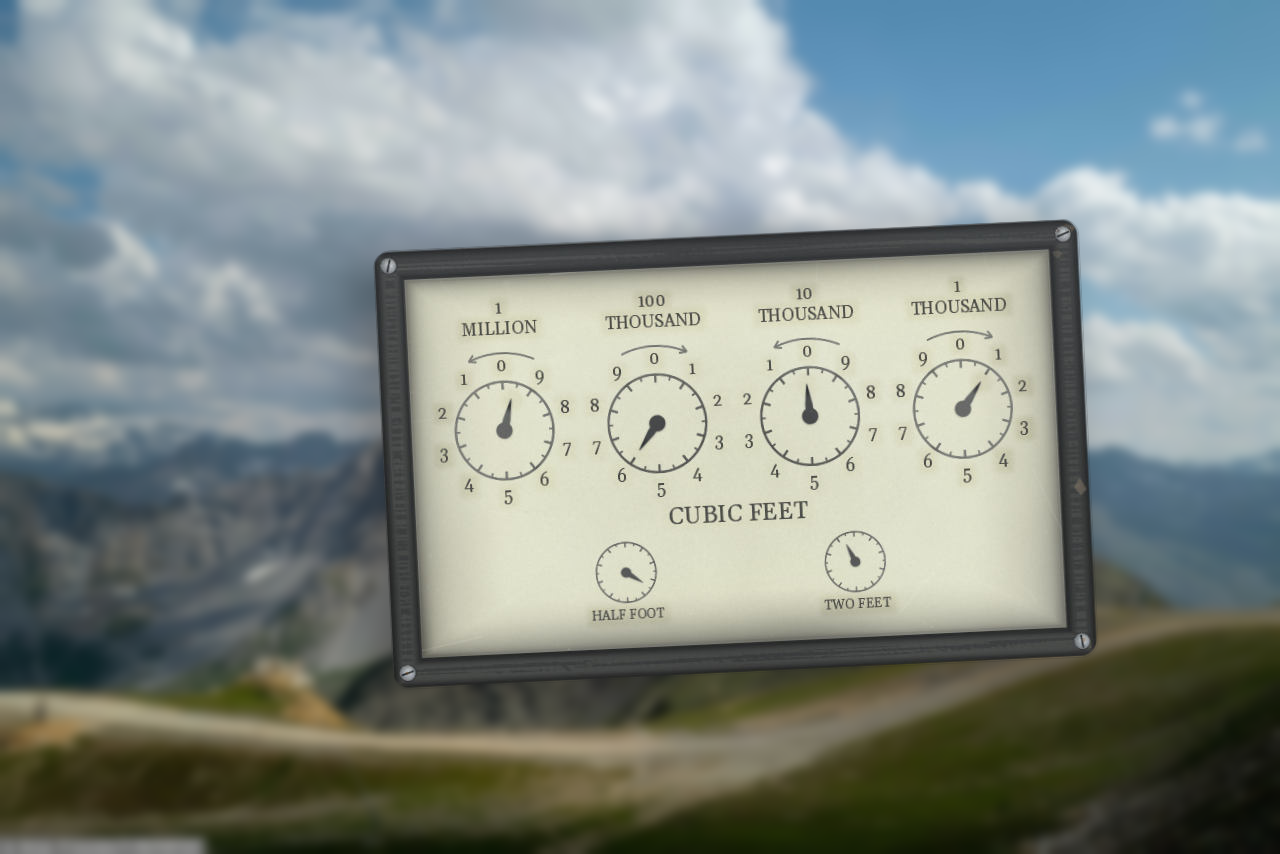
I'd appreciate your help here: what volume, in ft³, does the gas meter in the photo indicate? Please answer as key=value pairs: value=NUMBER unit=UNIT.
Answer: value=960100 unit=ft³
